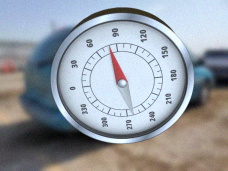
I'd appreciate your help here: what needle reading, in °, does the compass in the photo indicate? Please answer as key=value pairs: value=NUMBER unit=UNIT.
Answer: value=80 unit=°
